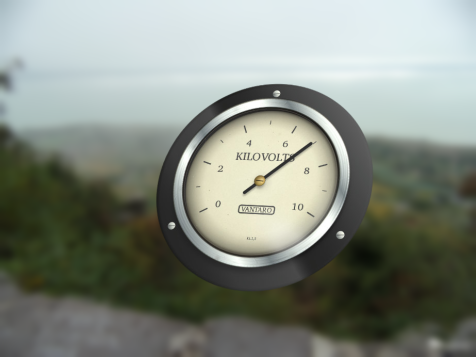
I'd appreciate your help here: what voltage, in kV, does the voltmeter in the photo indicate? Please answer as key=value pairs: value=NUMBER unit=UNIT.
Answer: value=7 unit=kV
